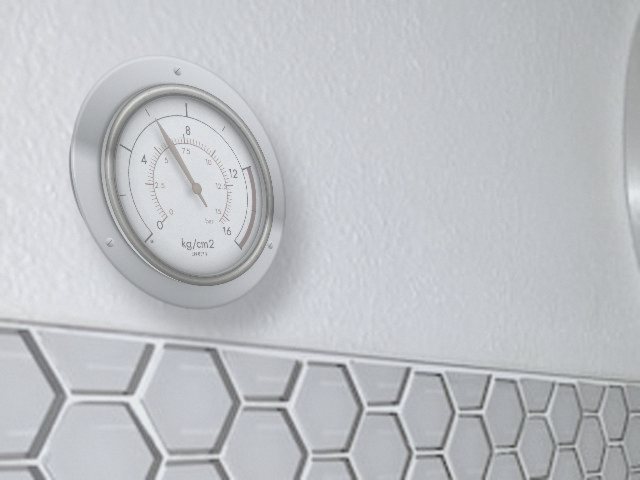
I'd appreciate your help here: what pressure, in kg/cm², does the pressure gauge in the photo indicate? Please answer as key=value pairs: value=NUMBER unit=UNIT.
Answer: value=6 unit=kg/cm²
